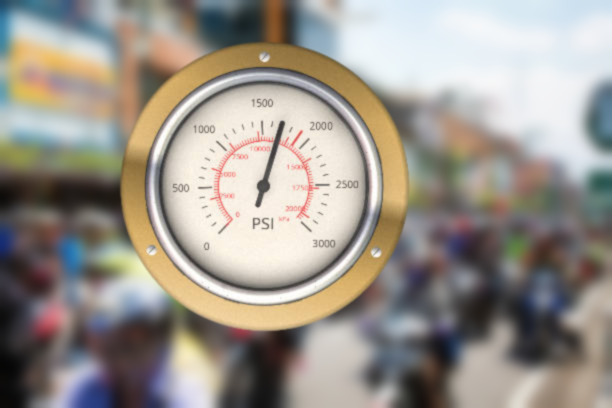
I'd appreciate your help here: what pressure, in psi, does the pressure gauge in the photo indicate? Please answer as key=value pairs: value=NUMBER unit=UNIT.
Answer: value=1700 unit=psi
